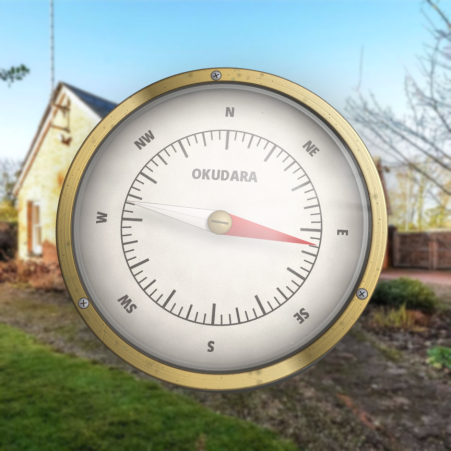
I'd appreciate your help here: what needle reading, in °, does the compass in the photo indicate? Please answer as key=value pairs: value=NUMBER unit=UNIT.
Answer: value=100 unit=°
